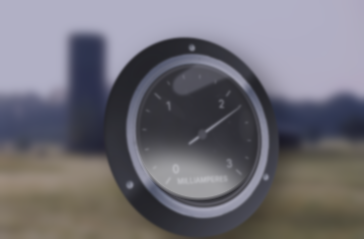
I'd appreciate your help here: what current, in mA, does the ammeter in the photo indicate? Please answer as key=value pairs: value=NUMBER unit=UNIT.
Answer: value=2.2 unit=mA
